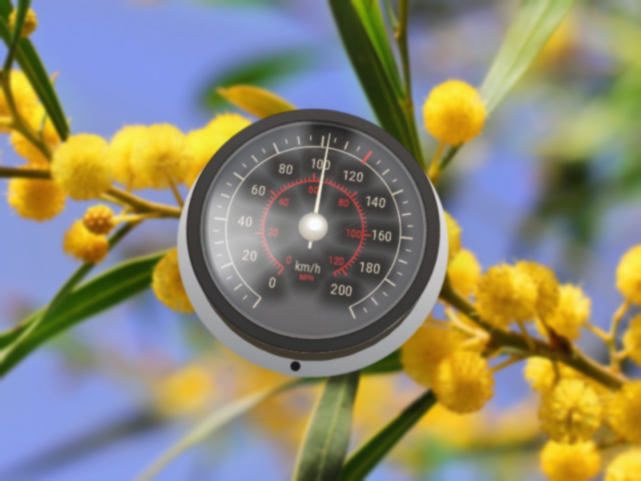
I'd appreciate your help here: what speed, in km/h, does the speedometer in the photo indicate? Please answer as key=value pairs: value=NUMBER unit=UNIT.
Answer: value=102.5 unit=km/h
